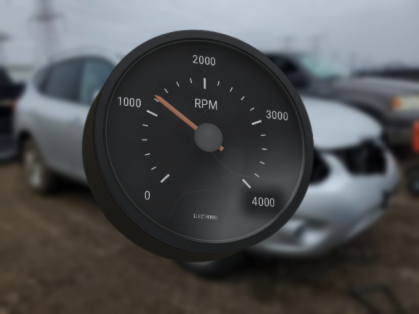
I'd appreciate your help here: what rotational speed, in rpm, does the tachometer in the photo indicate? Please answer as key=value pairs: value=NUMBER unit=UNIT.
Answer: value=1200 unit=rpm
